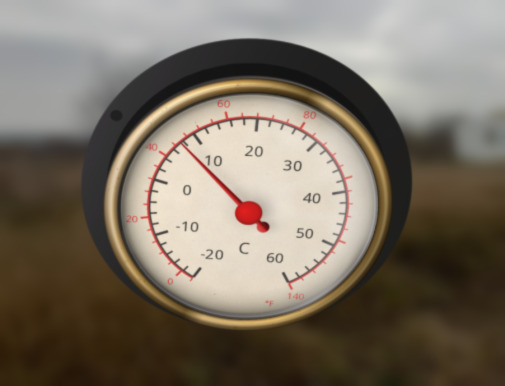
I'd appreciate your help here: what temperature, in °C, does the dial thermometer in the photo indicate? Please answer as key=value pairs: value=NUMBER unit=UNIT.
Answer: value=8 unit=°C
